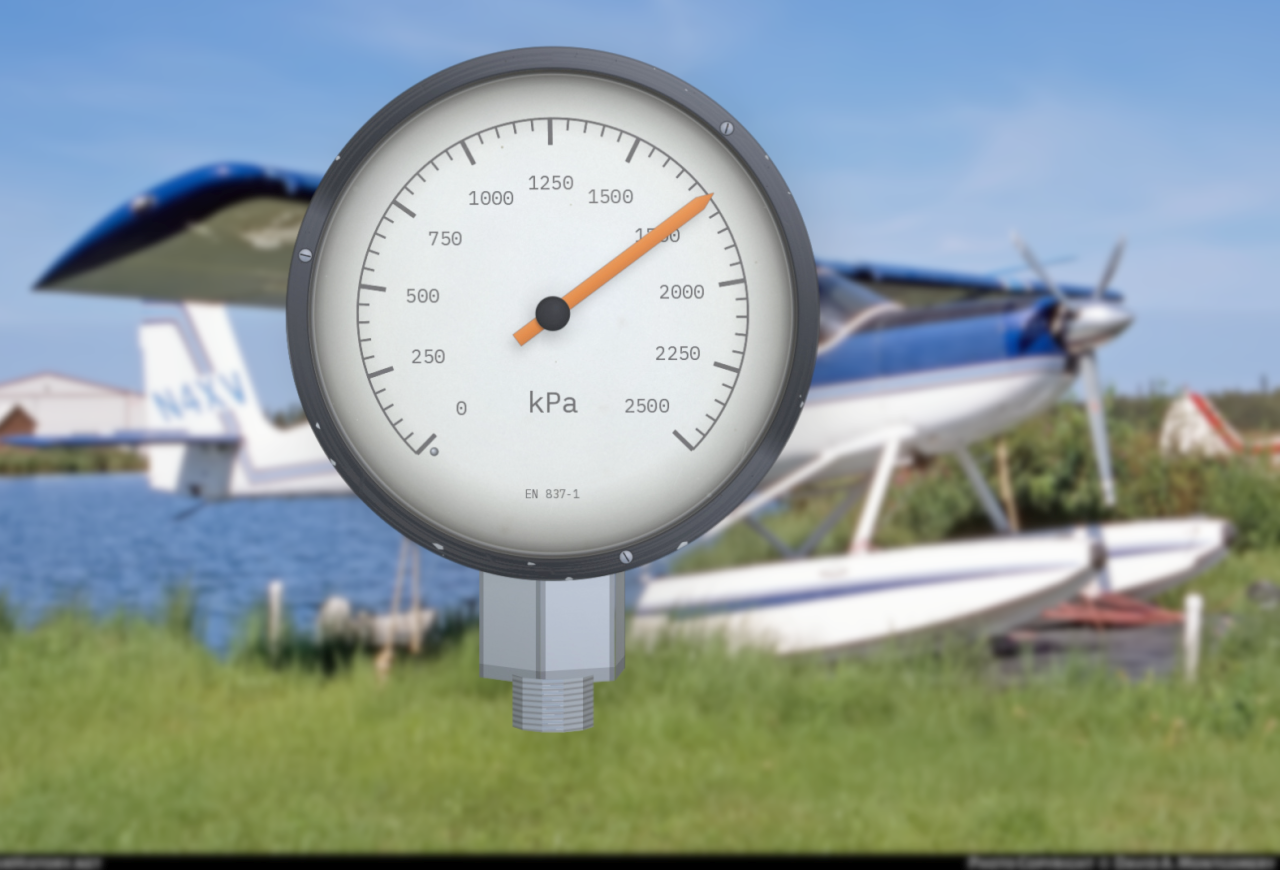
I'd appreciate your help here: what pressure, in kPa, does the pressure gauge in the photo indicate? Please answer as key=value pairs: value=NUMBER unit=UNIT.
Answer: value=1750 unit=kPa
